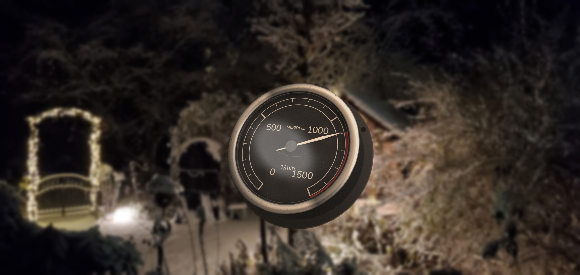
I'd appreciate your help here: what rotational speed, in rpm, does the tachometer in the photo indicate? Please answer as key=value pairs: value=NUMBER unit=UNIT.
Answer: value=1100 unit=rpm
